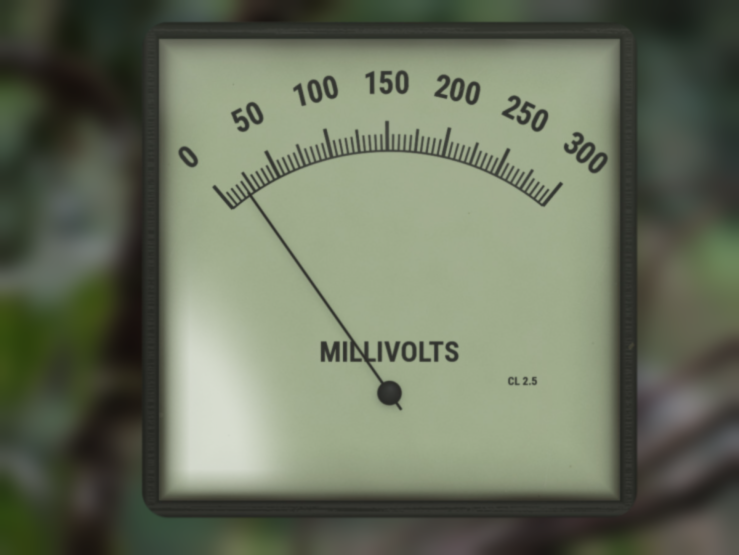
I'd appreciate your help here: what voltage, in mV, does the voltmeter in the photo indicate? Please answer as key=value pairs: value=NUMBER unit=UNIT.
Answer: value=20 unit=mV
